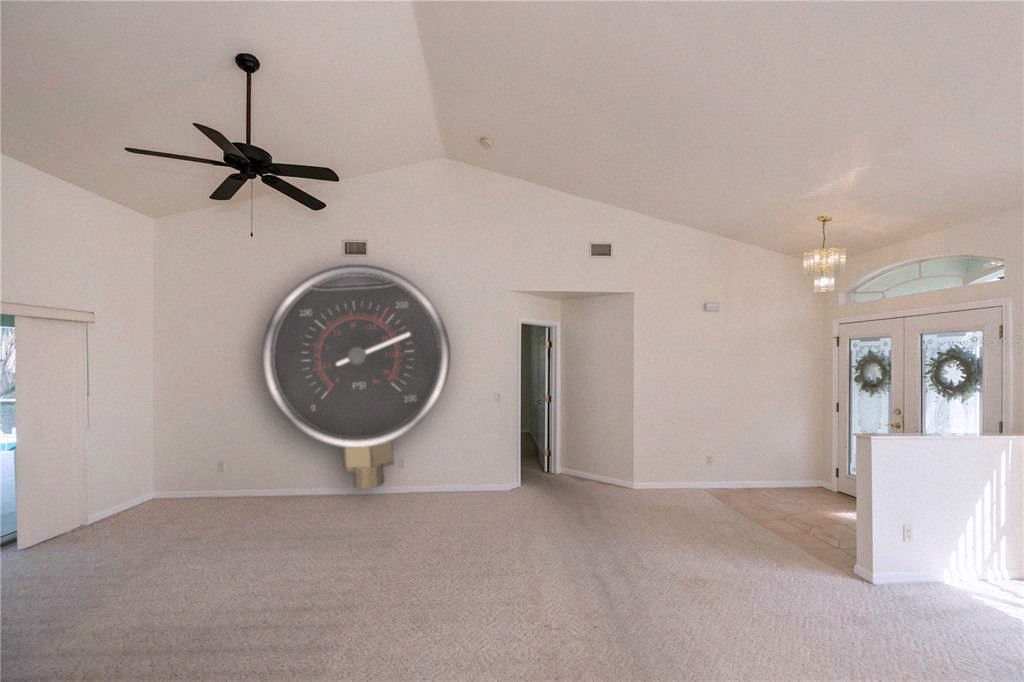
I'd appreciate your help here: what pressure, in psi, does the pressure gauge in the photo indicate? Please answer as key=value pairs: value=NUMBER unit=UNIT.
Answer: value=230 unit=psi
